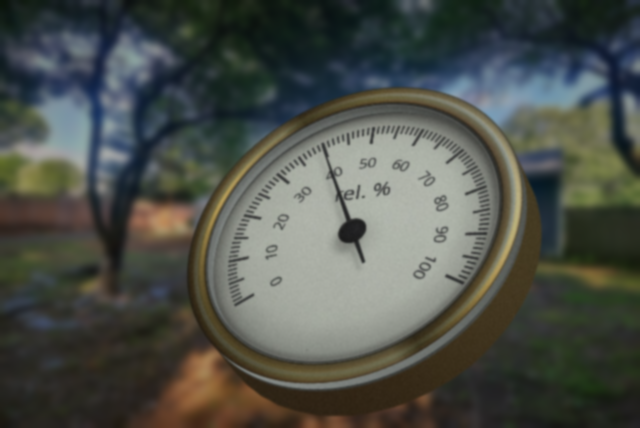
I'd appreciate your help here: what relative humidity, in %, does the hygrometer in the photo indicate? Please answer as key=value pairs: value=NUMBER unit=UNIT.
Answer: value=40 unit=%
